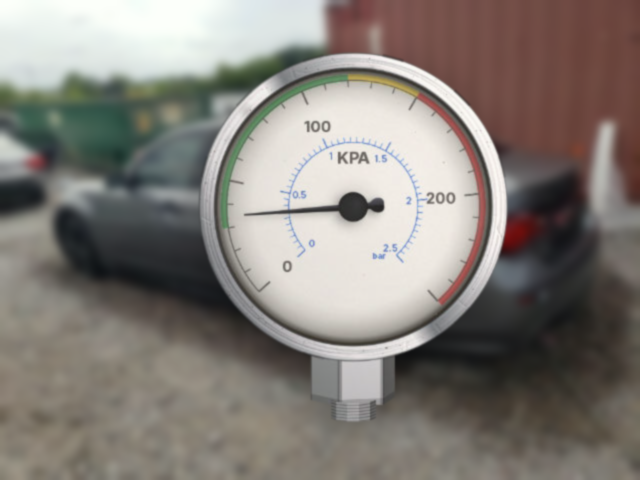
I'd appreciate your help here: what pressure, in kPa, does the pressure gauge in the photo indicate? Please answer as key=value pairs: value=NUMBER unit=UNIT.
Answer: value=35 unit=kPa
